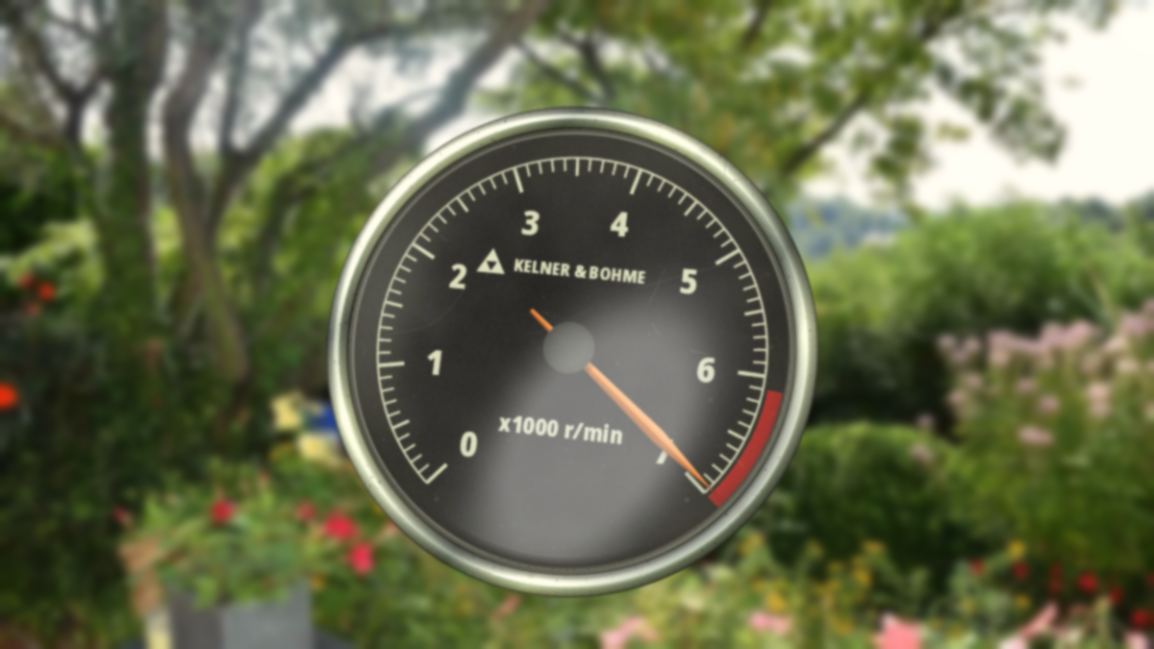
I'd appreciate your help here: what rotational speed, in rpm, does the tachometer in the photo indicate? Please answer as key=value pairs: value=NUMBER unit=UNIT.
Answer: value=6950 unit=rpm
